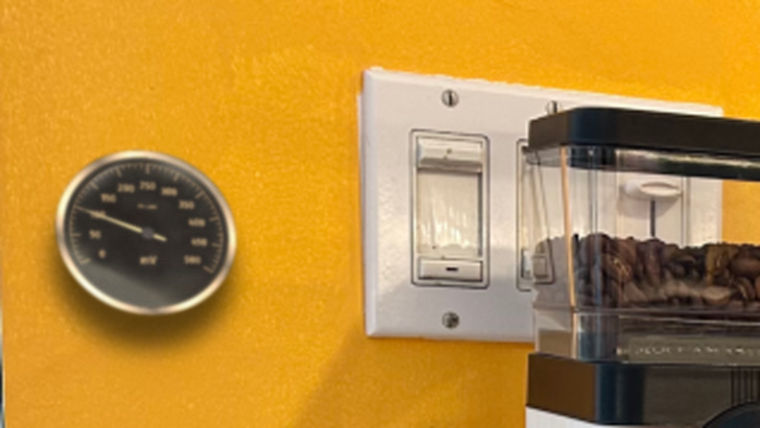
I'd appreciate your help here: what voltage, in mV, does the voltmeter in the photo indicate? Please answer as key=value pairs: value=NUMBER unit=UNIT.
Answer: value=100 unit=mV
